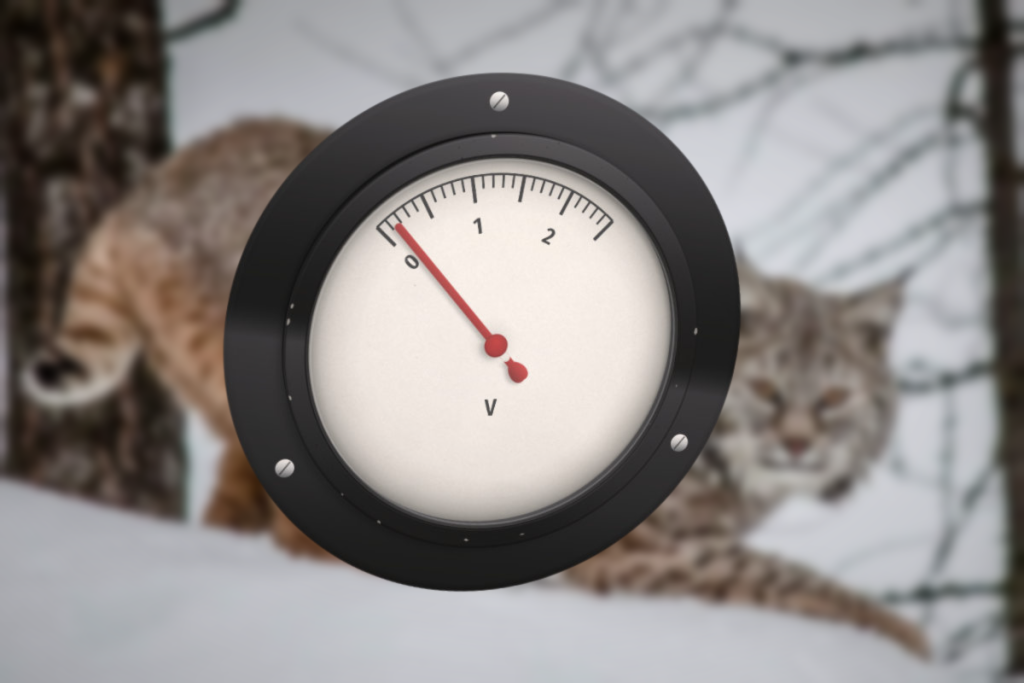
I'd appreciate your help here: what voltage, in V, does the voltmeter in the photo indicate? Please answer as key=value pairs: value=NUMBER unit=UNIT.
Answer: value=0.15 unit=V
